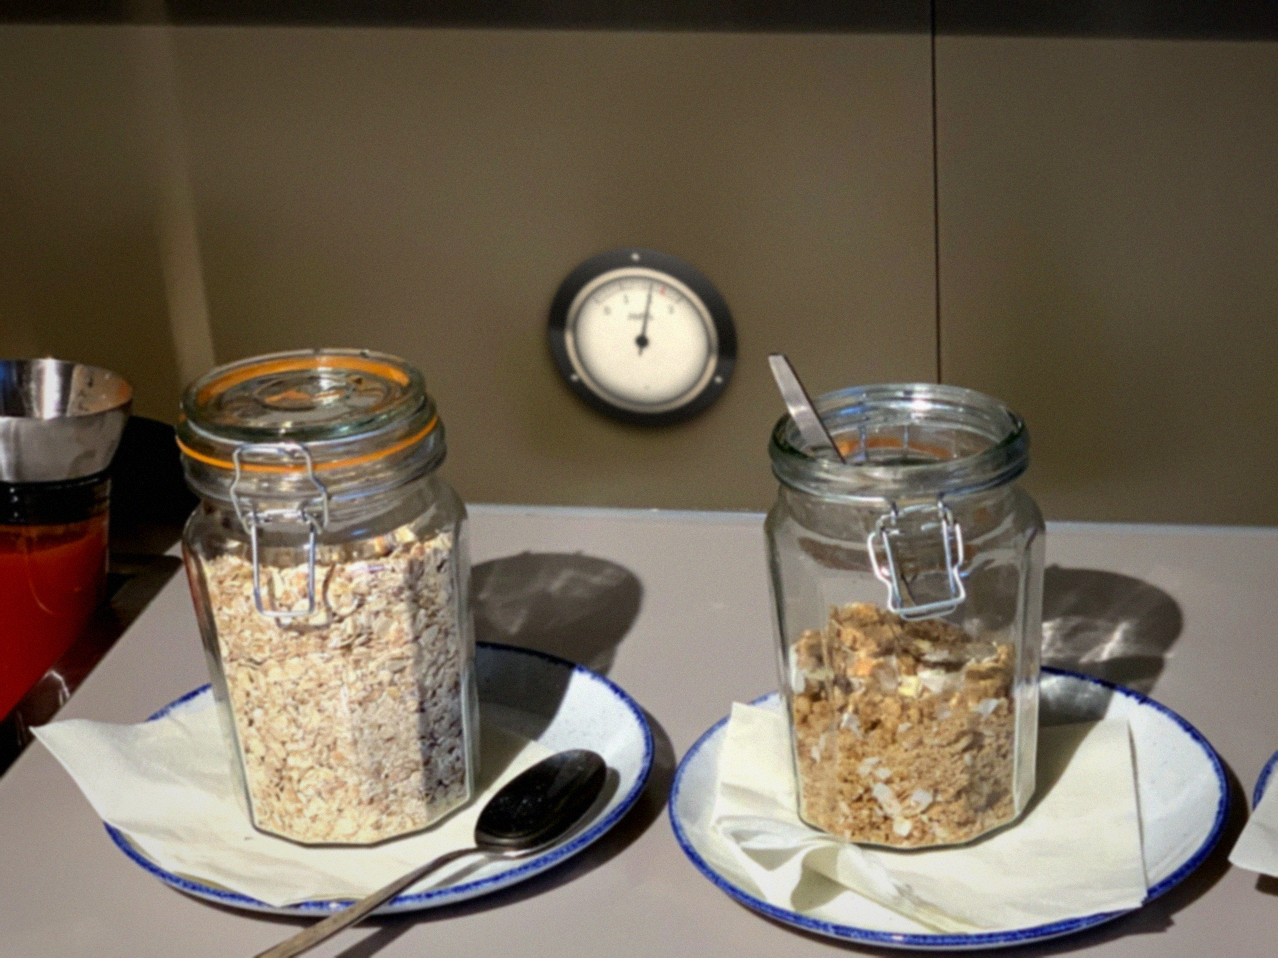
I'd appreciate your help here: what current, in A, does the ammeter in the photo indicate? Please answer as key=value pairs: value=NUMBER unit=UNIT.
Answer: value=2 unit=A
